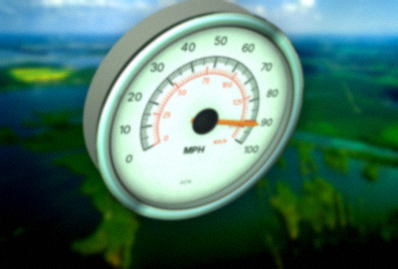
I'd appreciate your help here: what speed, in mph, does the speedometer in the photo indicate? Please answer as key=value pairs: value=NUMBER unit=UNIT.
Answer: value=90 unit=mph
